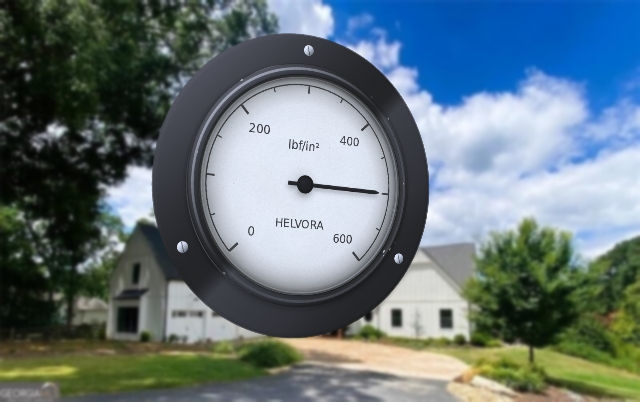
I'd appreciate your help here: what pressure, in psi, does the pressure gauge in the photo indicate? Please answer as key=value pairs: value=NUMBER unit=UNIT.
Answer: value=500 unit=psi
